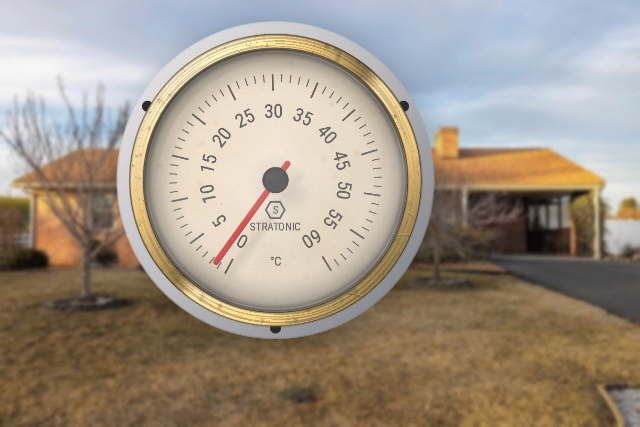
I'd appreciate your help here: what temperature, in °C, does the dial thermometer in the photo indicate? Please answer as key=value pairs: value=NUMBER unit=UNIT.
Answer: value=1.5 unit=°C
